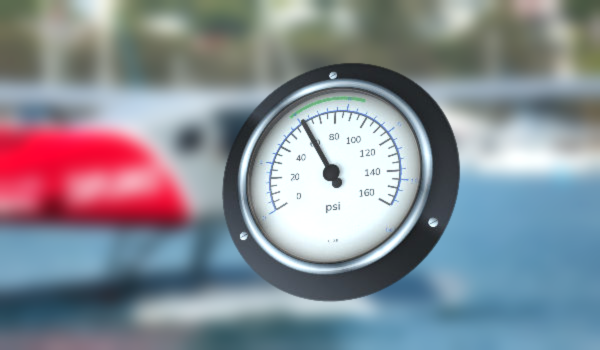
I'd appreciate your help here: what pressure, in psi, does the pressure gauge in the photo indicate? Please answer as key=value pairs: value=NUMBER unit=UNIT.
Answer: value=60 unit=psi
